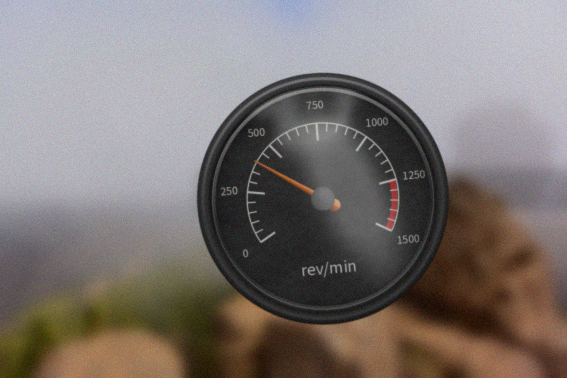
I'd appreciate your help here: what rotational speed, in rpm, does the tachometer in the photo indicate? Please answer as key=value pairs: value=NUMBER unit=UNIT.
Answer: value=400 unit=rpm
